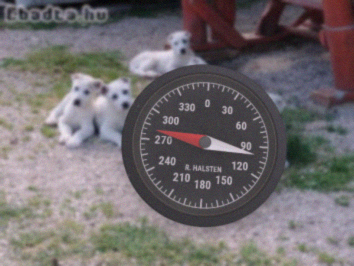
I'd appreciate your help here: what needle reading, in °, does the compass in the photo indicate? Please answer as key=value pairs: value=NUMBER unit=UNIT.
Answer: value=280 unit=°
